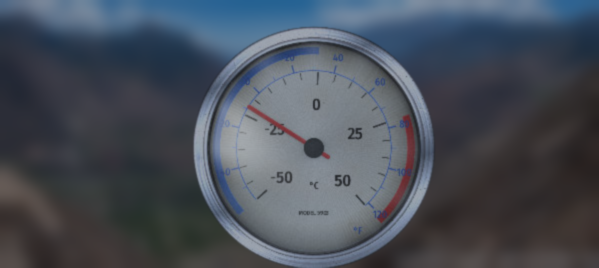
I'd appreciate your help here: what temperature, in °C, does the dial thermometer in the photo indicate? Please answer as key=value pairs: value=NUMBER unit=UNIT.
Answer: value=-22.5 unit=°C
